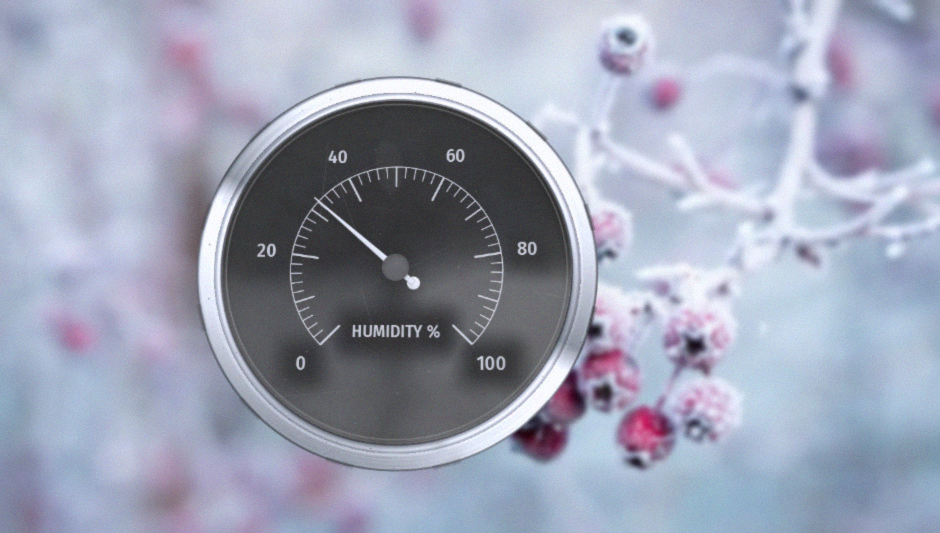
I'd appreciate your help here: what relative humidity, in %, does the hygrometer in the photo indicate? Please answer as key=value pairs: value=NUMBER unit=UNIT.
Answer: value=32 unit=%
